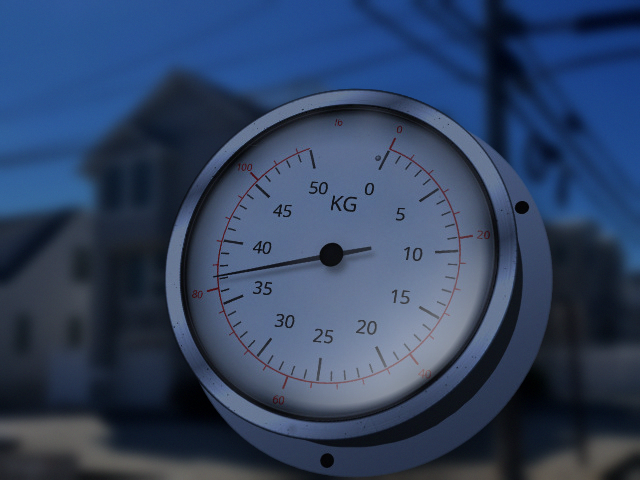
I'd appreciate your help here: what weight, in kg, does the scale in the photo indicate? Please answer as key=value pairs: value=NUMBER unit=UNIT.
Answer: value=37 unit=kg
